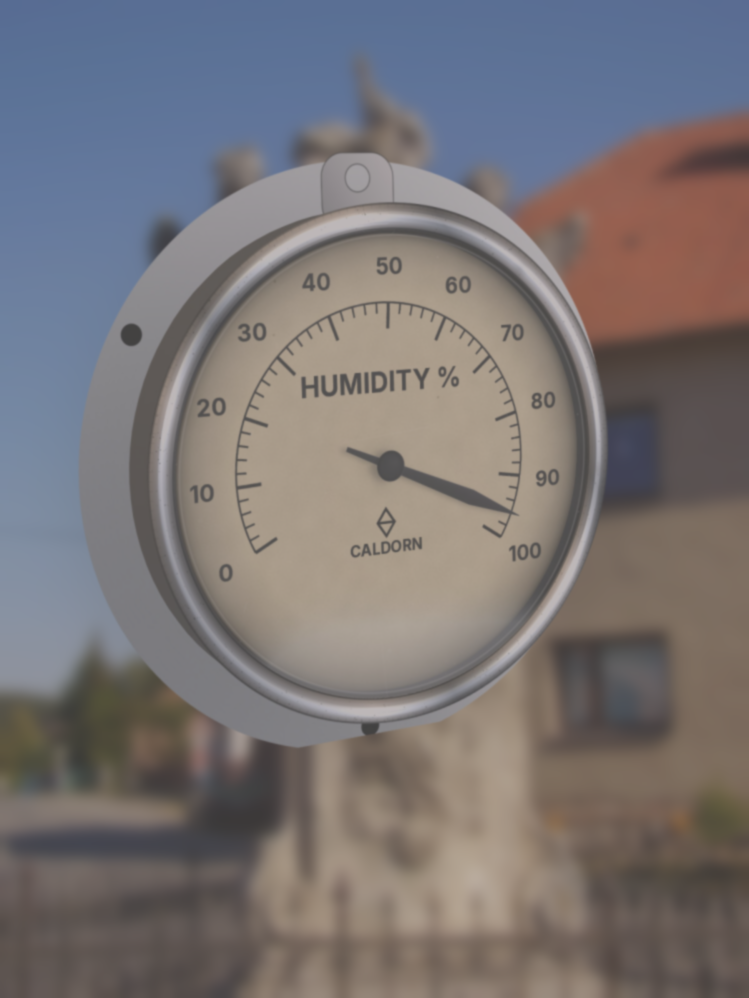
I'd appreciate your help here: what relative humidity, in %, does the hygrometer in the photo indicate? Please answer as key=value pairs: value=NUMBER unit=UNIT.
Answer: value=96 unit=%
